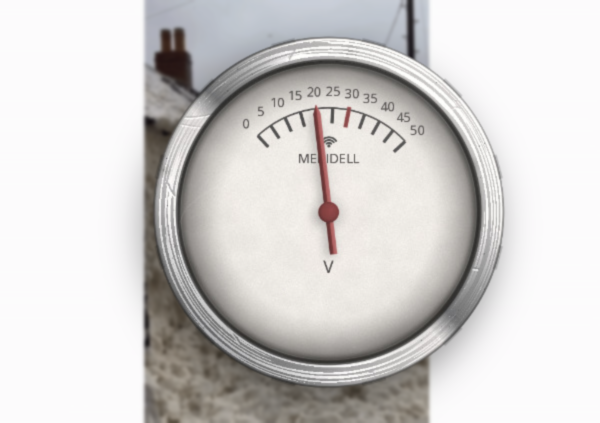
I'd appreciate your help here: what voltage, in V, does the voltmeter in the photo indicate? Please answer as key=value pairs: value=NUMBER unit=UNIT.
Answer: value=20 unit=V
